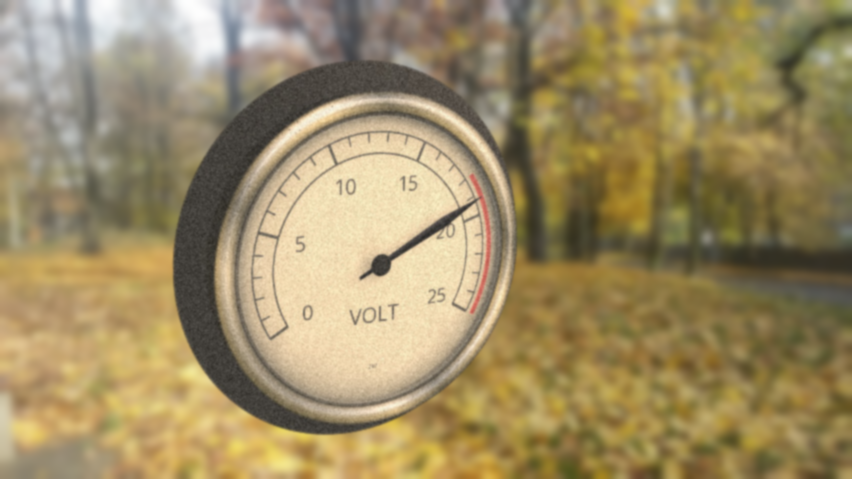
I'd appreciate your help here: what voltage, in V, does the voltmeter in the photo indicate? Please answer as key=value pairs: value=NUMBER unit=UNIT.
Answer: value=19 unit=V
